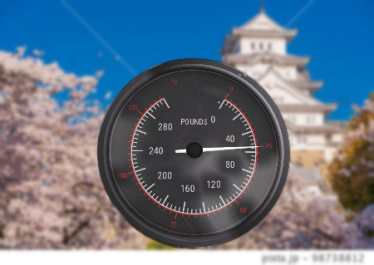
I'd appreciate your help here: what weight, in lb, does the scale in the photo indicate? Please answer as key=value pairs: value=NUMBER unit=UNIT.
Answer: value=56 unit=lb
